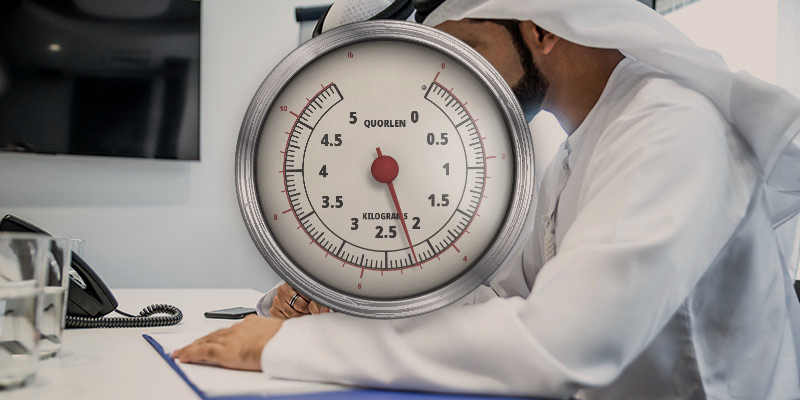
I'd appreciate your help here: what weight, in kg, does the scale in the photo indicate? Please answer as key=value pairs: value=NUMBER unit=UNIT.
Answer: value=2.2 unit=kg
